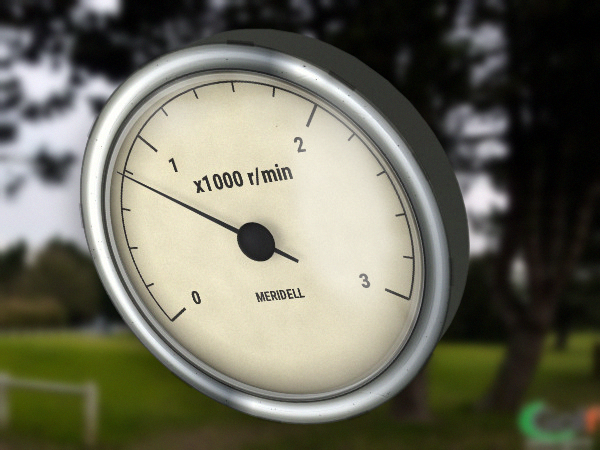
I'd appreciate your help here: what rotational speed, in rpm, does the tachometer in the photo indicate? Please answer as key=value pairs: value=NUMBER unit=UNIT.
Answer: value=800 unit=rpm
